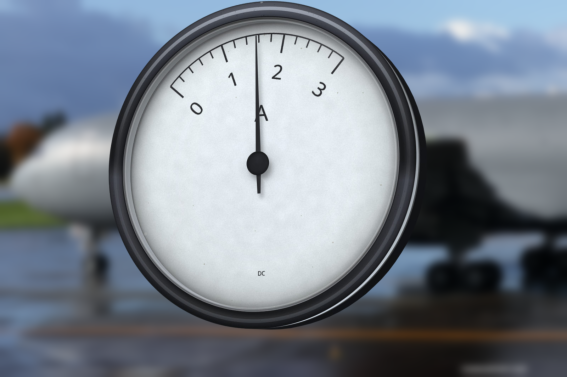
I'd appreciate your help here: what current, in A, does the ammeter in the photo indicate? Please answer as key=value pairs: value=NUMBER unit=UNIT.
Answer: value=1.6 unit=A
